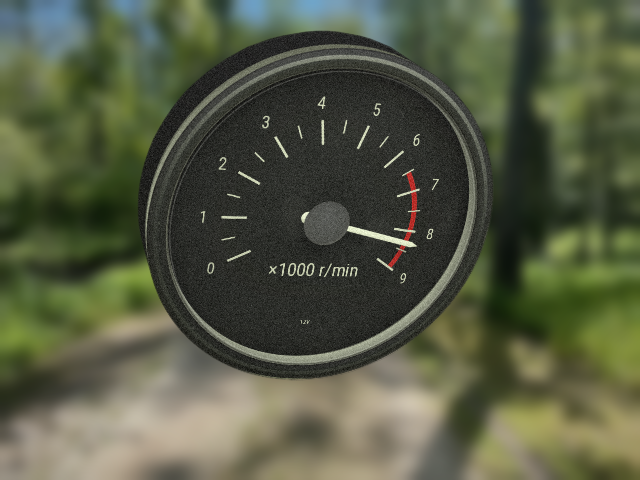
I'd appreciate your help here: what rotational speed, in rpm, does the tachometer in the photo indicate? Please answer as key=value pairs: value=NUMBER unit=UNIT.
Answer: value=8250 unit=rpm
